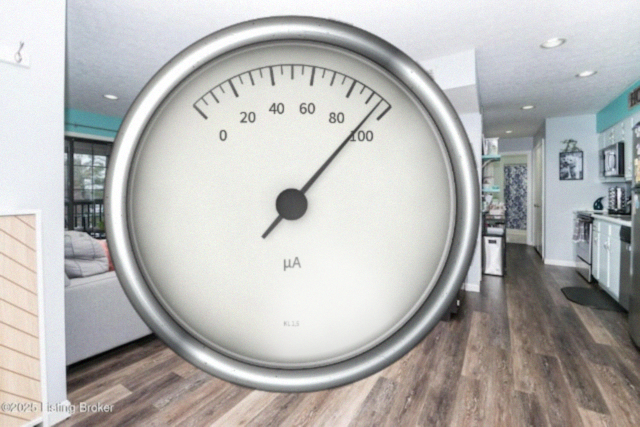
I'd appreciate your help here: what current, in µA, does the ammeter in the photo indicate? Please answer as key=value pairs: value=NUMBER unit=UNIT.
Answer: value=95 unit=µA
